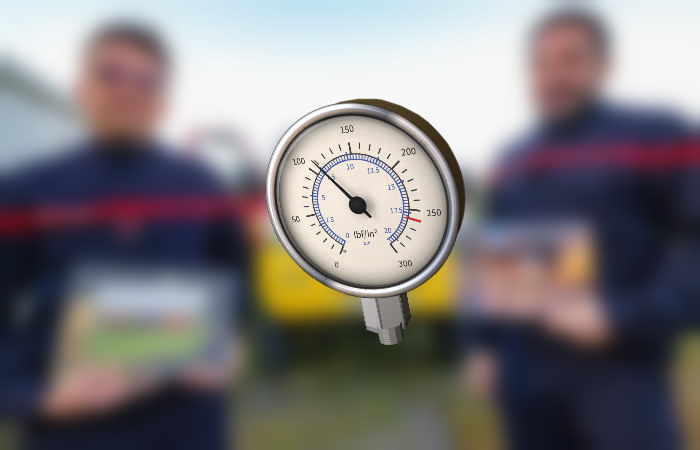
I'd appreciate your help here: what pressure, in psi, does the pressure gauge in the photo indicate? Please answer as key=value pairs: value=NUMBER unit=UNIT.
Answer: value=110 unit=psi
